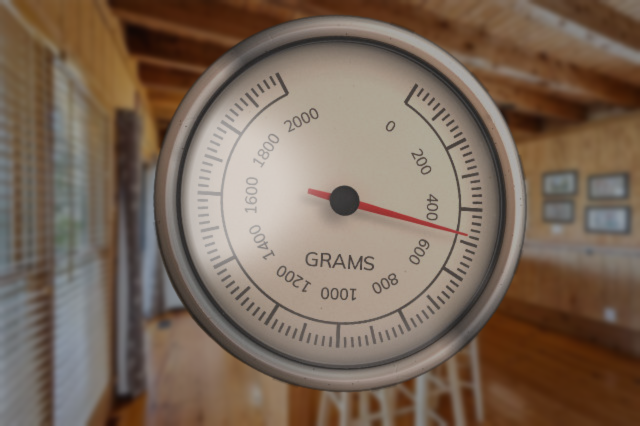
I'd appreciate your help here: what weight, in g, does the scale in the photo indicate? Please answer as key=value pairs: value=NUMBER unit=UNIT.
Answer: value=480 unit=g
